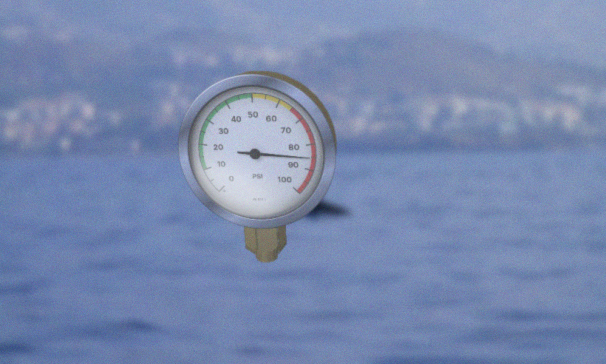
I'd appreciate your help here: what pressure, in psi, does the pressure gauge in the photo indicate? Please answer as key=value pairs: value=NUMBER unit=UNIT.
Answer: value=85 unit=psi
